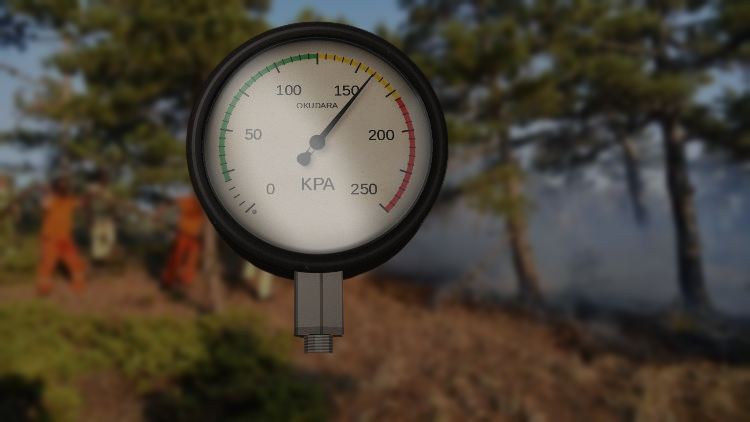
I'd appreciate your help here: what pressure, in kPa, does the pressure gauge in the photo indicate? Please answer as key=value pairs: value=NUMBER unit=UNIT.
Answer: value=160 unit=kPa
